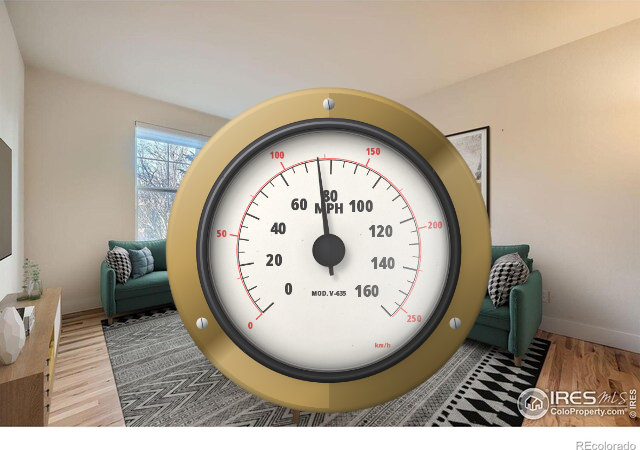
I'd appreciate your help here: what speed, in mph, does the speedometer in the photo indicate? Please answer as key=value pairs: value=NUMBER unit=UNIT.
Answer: value=75 unit=mph
